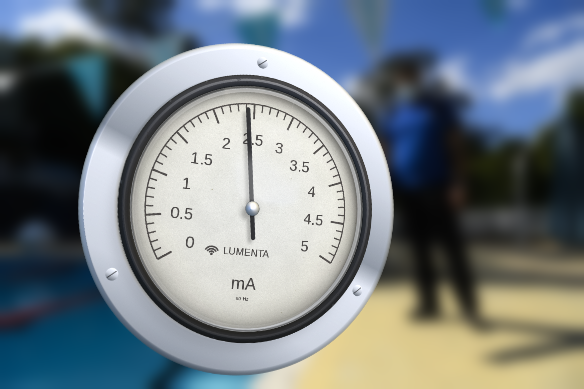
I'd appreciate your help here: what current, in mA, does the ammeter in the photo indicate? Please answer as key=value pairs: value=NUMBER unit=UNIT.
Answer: value=2.4 unit=mA
